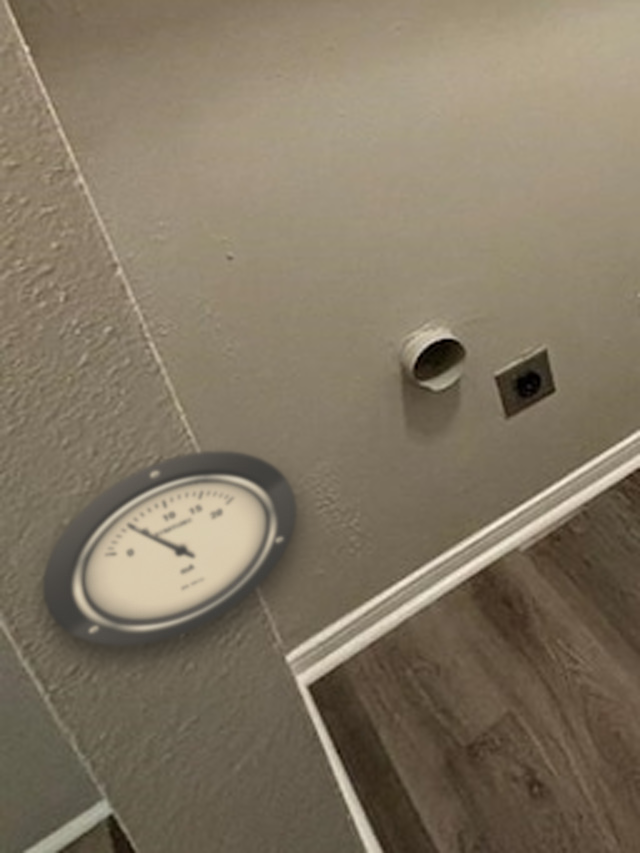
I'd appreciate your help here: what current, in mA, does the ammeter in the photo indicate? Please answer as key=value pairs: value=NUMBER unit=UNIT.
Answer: value=5 unit=mA
